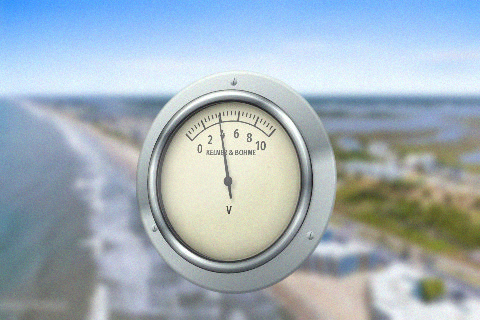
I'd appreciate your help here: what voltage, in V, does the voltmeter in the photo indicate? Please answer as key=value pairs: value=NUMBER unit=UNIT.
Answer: value=4 unit=V
